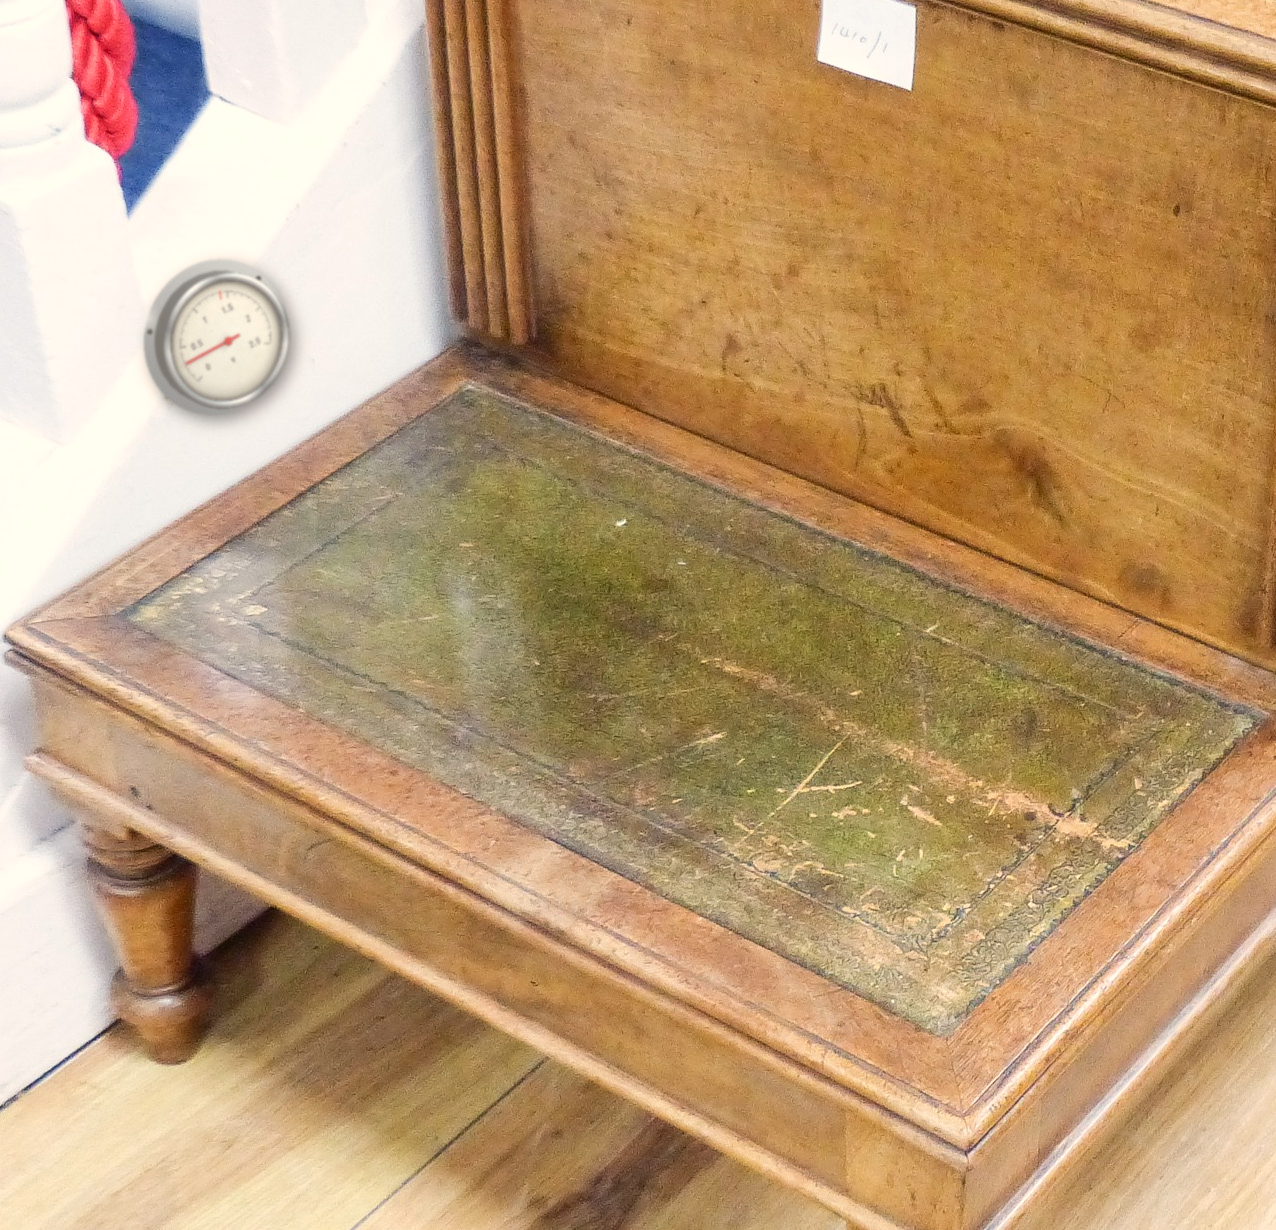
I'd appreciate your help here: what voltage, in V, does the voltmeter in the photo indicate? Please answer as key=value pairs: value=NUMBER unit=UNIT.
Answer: value=0.3 unit=V
